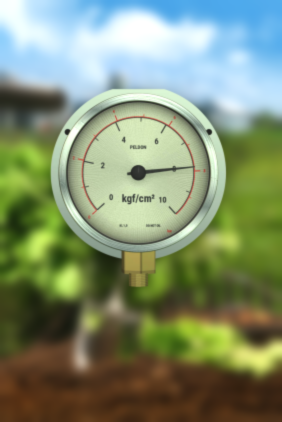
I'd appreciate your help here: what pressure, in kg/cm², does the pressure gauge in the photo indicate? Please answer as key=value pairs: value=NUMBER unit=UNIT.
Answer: value=8 unit=kg/cm²
